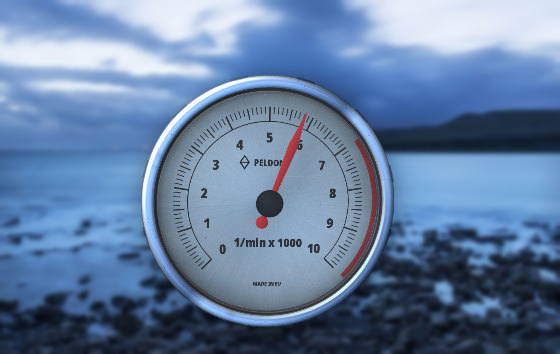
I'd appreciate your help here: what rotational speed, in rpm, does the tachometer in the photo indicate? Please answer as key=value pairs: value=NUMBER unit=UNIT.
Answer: value=5800 unit=rpm
